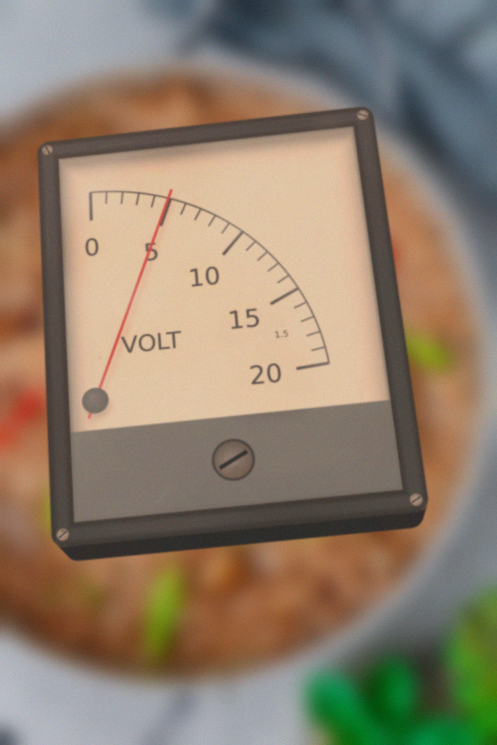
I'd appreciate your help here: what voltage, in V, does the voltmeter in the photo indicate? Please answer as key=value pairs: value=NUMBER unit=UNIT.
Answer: value=5 unit=V
